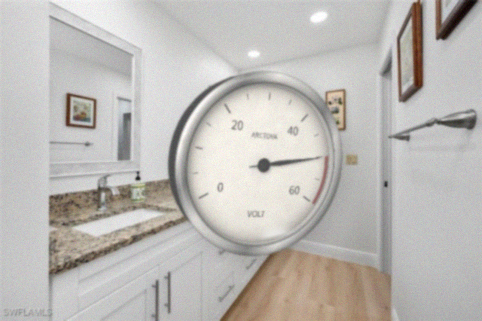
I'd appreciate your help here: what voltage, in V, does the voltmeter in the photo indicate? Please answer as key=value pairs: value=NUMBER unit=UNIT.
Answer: value=50 unit=V
